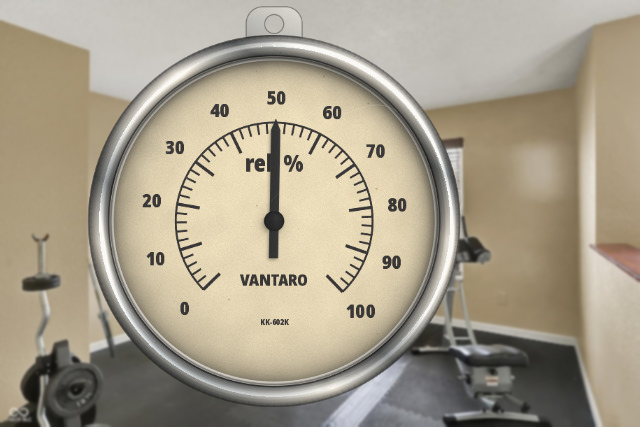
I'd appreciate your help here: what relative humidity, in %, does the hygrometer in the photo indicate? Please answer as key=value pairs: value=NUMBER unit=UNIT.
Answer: value=50 unit=%
